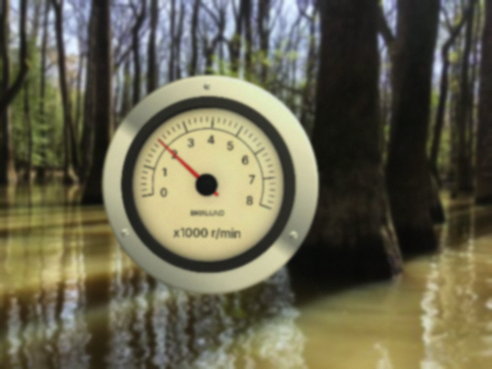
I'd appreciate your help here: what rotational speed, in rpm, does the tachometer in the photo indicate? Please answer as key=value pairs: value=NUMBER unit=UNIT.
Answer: value=2000 unit=rpm
